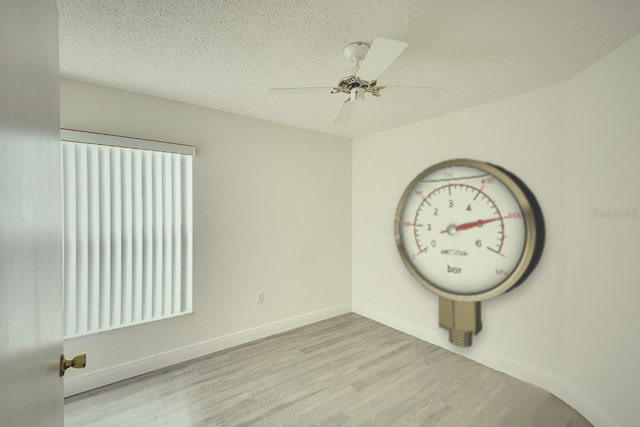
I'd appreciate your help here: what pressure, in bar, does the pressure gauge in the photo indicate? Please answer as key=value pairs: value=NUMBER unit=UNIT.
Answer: value=5 unit=bar
